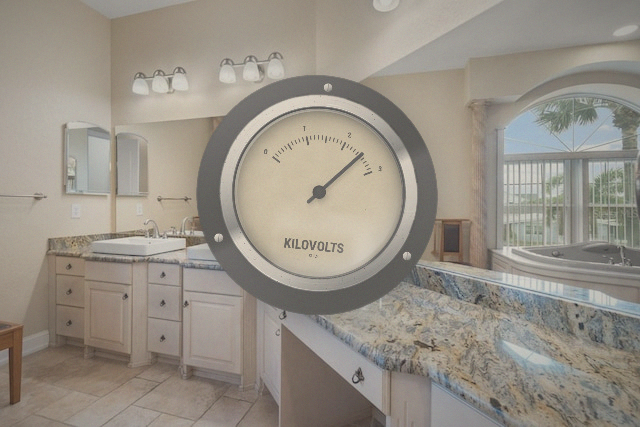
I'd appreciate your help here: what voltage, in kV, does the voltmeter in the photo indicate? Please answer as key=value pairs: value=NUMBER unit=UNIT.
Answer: value=2.5 unit=kV
